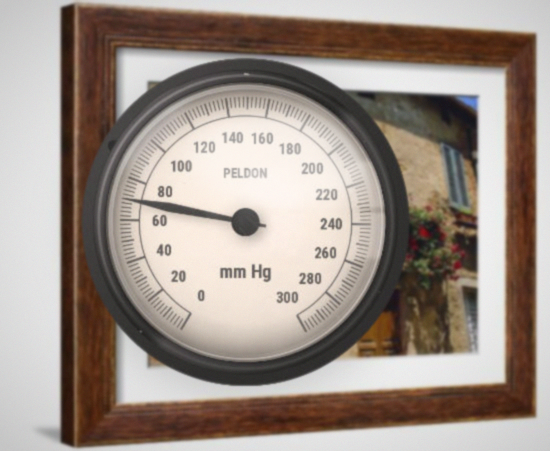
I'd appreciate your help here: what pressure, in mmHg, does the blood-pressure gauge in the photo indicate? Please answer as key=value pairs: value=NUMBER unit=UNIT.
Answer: value=70 unit=mmHg
